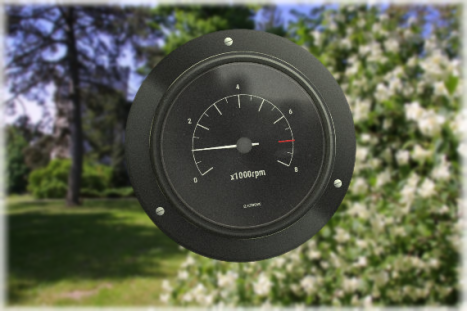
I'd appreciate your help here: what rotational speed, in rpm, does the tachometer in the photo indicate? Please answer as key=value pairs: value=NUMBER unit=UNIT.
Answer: value=1000 unit=rpm
